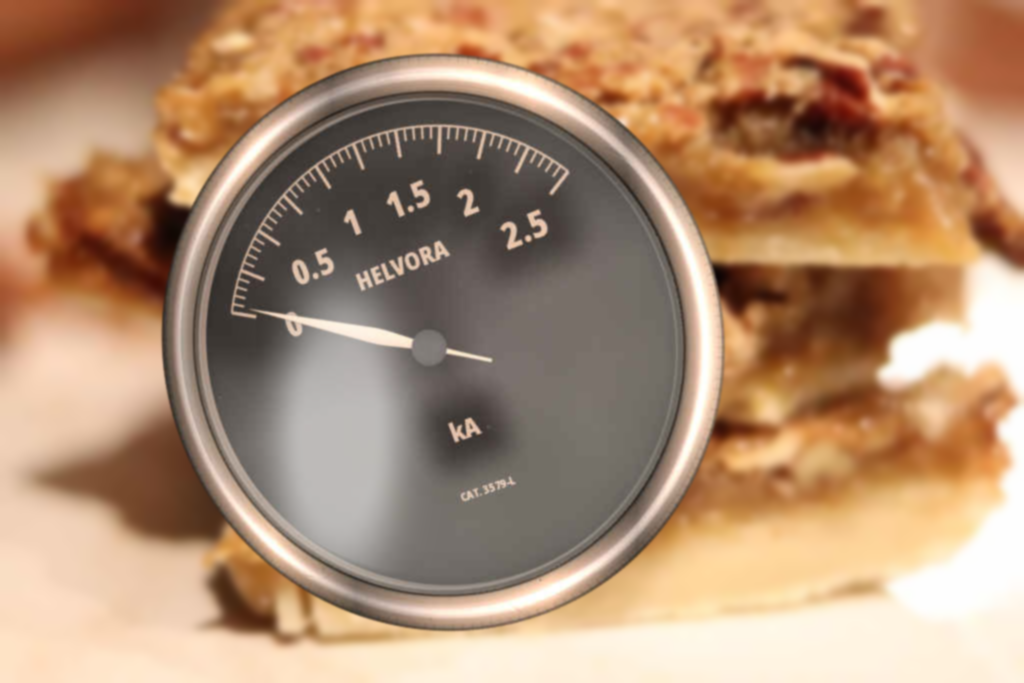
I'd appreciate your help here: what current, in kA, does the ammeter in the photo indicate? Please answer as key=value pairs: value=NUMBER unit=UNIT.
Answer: value=0.05 unit=kA
